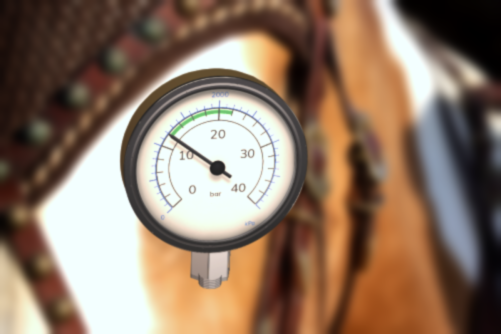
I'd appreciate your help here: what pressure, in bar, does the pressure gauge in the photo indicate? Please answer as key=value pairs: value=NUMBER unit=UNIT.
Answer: value=12 unit=bar
